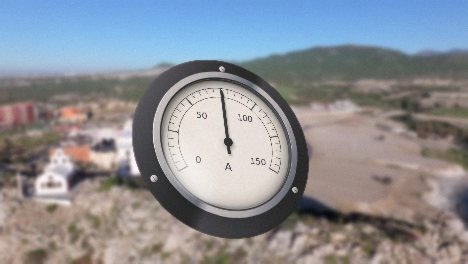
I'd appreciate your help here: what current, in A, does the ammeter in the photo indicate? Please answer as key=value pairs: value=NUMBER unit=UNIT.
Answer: value=75 unit=A
